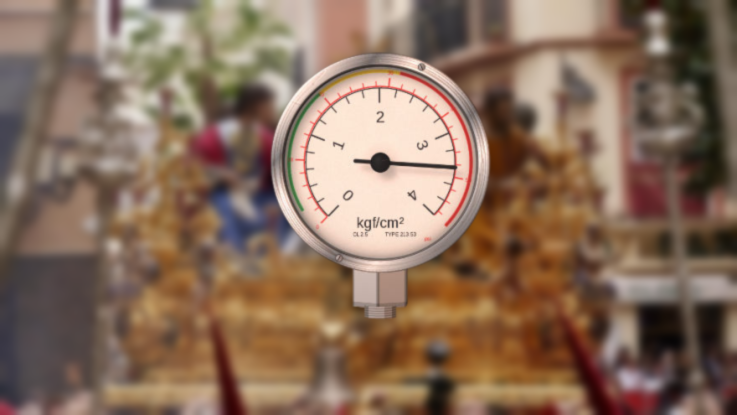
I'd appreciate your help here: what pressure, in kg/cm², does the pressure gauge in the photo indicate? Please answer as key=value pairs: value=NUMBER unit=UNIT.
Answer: value=3.4 unit=kg/cm²
